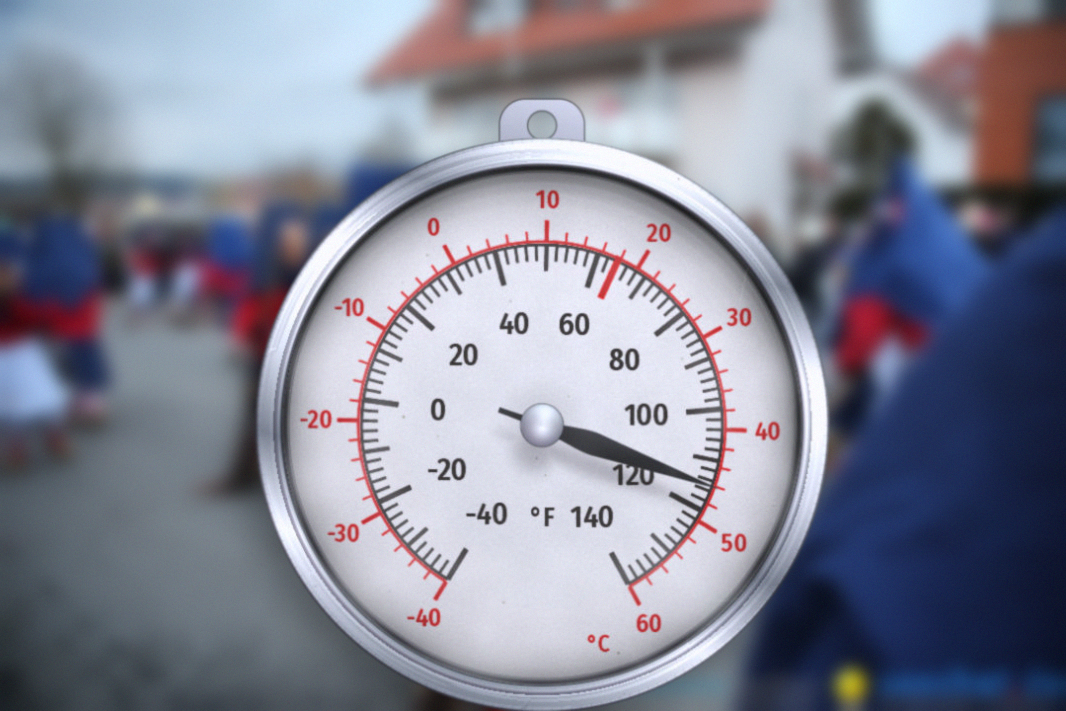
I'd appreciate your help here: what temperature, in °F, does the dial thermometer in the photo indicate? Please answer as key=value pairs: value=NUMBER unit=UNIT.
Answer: value=115 unit=°F
